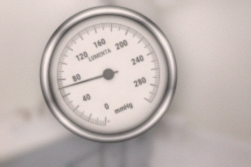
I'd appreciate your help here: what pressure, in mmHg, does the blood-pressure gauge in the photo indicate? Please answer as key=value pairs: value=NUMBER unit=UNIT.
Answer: value=70 unit=mmHg
